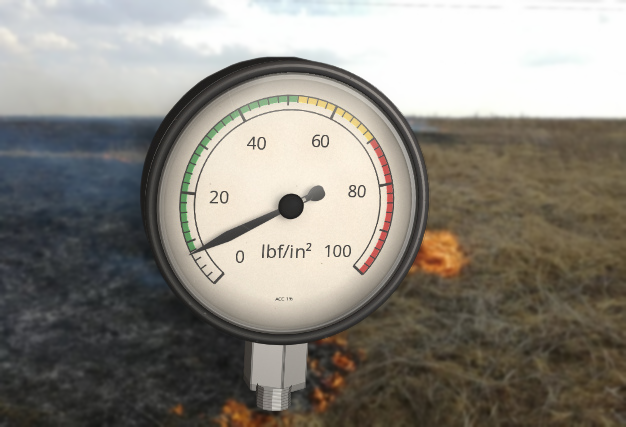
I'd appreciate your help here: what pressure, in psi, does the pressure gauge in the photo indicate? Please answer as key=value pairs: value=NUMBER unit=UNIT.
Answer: value=8 unit=psi
